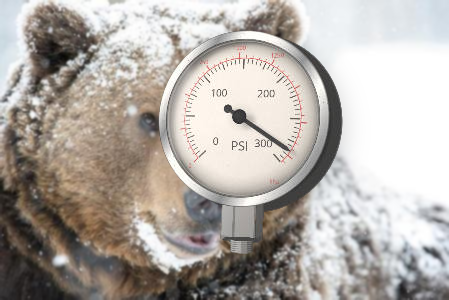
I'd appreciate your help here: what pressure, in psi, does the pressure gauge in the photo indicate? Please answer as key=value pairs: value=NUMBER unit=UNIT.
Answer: value=285 unit=psi
